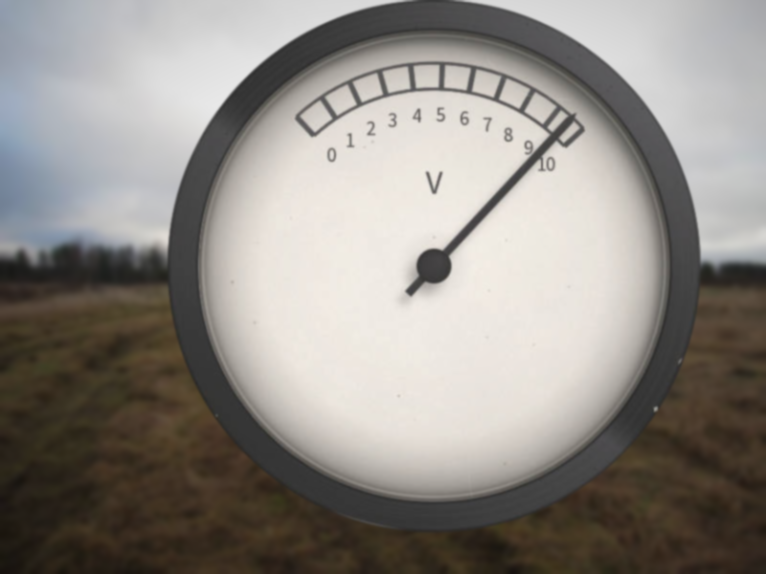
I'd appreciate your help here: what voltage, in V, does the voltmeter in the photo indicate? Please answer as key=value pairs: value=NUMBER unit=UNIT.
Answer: value=9.5 unit=V
